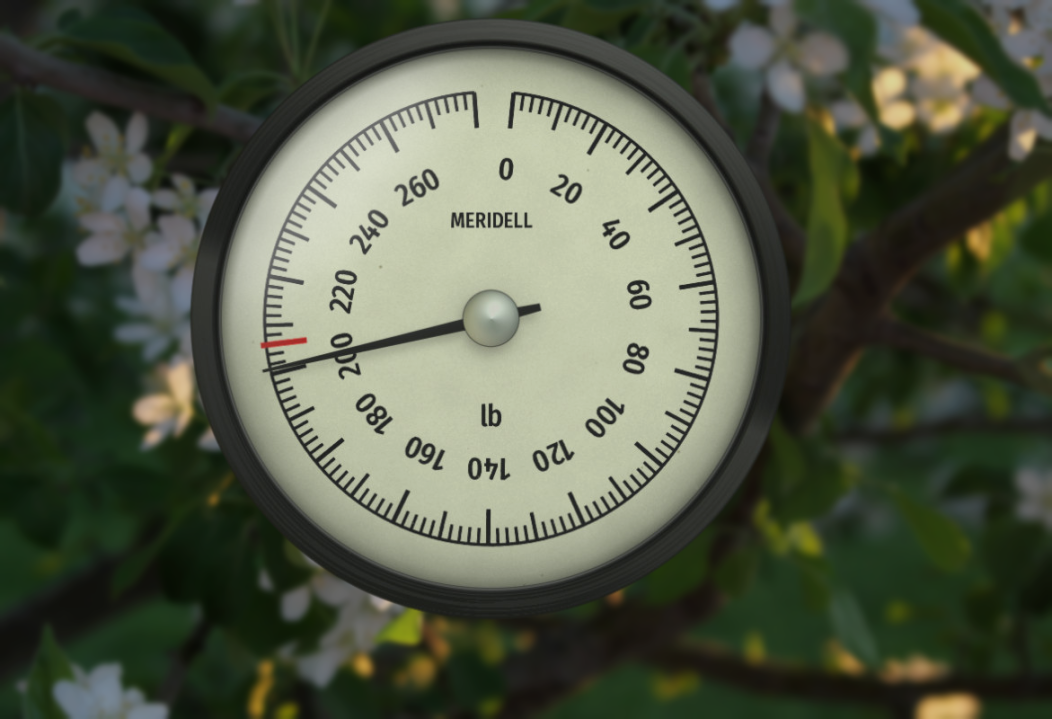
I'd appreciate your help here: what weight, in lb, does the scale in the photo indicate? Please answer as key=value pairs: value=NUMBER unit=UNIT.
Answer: value=201 unit=lb
